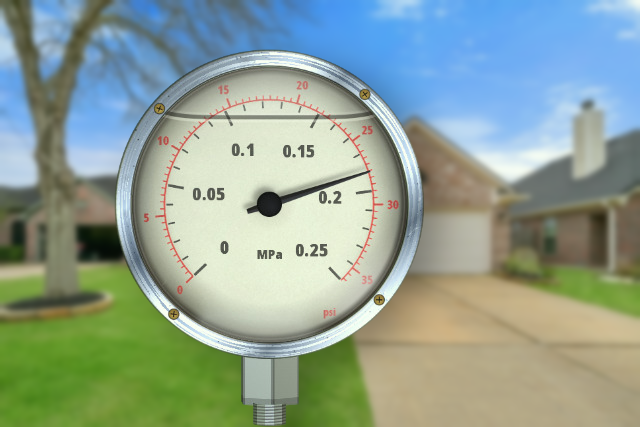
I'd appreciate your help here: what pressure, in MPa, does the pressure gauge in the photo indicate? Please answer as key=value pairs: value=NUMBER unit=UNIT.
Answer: value=0.19 unit=MPa
